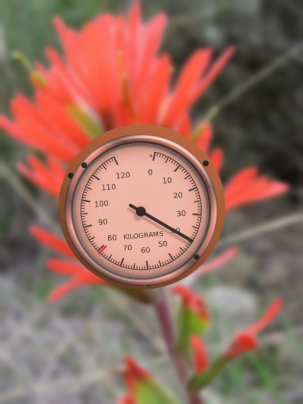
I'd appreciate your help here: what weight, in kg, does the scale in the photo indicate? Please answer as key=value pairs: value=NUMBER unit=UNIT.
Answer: value=40 unit=kg
